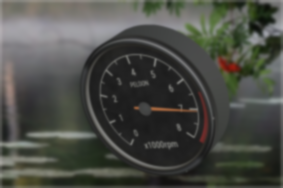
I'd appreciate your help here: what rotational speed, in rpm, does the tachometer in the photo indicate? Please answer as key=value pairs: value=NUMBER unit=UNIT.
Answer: value=7000 unit=rpm
